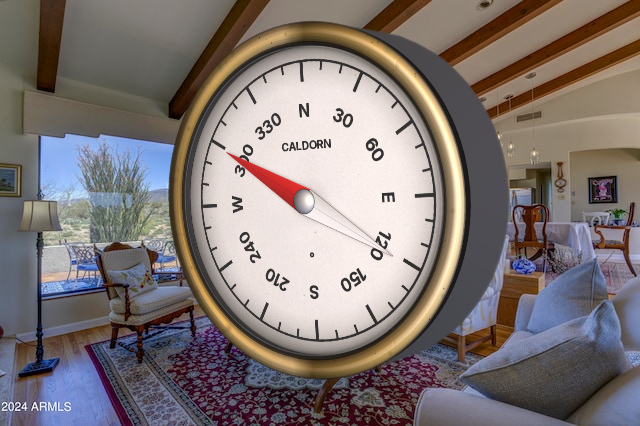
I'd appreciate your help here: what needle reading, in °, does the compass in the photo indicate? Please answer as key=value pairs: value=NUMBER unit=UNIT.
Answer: value=300 unit=°
